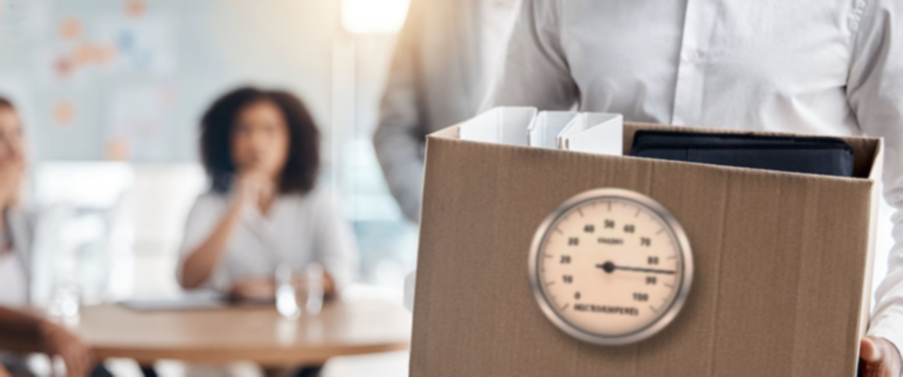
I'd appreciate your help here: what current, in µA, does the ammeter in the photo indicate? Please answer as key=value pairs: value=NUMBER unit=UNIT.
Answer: value=85 unit=µA
